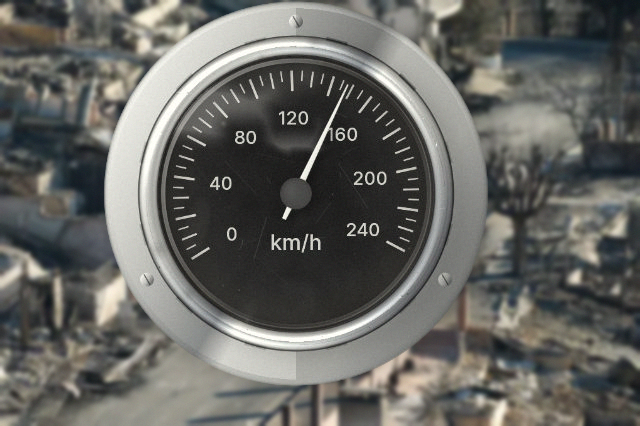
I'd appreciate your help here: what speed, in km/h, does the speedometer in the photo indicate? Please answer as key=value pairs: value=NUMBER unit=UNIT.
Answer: value=147.5 unit=km/h
